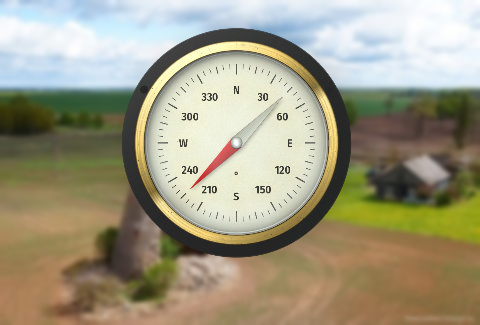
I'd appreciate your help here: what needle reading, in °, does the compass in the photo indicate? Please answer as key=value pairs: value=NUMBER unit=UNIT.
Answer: value=225 unit=°
